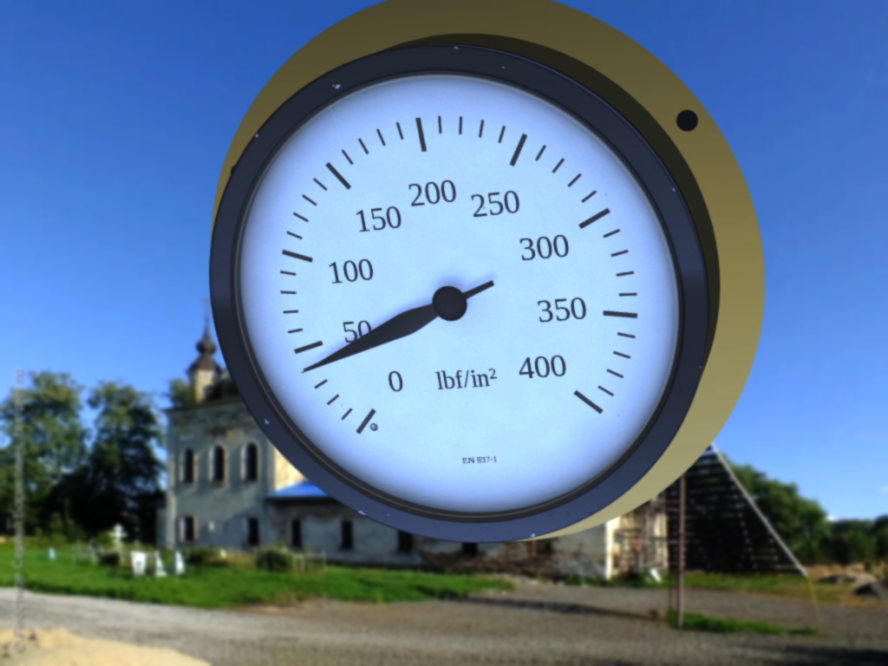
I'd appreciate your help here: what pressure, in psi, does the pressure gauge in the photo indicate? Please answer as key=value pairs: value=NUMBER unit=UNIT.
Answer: value=40 unit=psi
